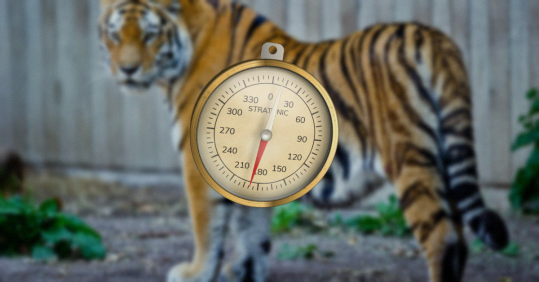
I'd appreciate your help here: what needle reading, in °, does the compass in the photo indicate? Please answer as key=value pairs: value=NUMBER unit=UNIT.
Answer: value=190 unit=°
